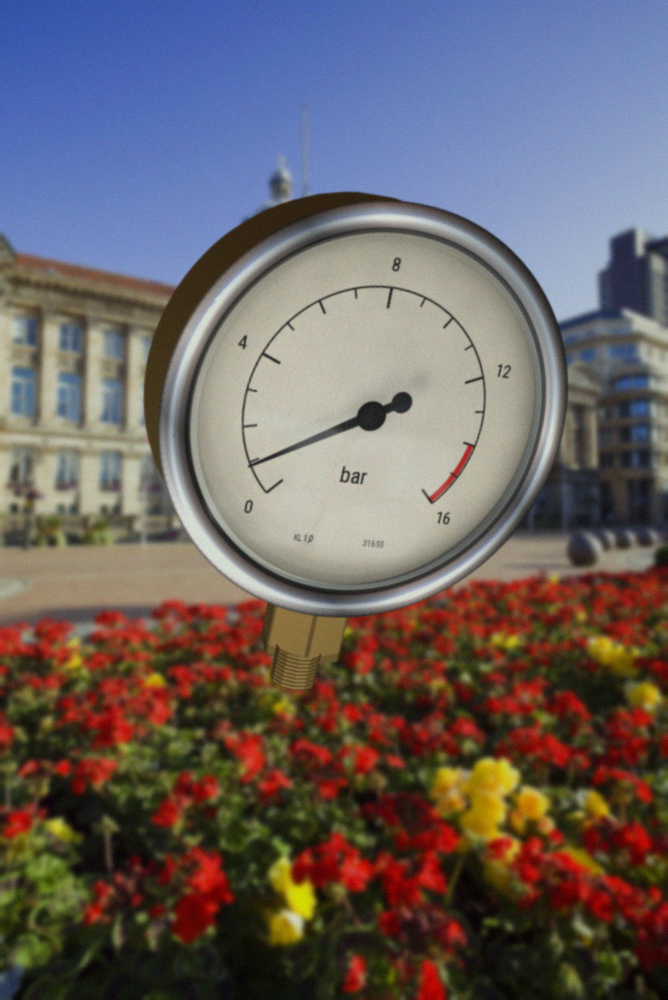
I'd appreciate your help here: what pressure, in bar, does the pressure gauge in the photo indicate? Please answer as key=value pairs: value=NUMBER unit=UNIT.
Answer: value=1 unit=bar
